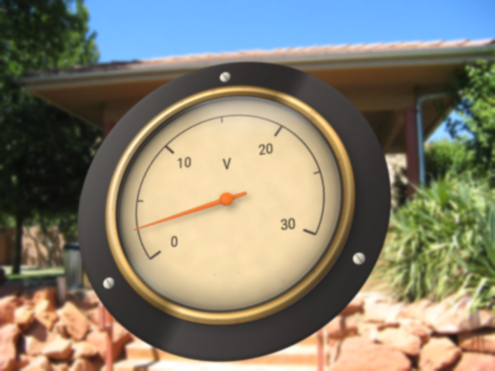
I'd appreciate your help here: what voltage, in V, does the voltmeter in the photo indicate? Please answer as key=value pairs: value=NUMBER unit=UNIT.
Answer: value=2.5 unit=V
